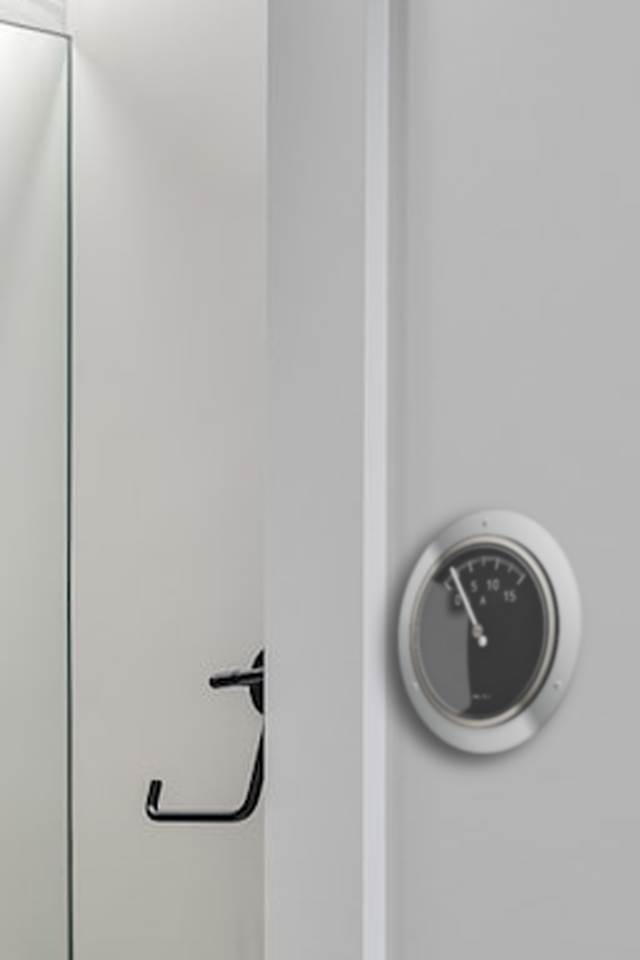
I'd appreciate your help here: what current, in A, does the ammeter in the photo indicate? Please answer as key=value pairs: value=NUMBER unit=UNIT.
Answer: value=2.5 unit=A
